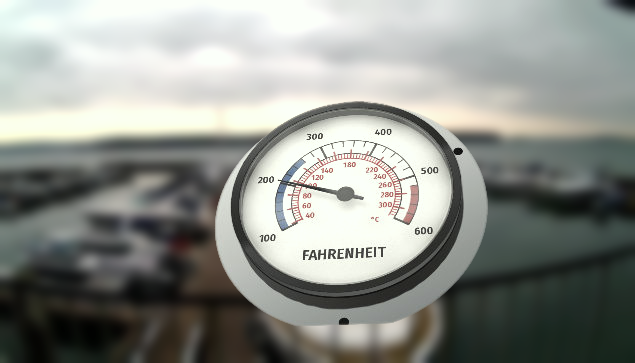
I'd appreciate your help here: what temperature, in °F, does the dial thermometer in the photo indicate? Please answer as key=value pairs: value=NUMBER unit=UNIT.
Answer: value=200 unit=°F
